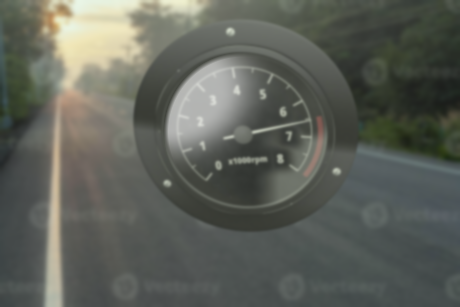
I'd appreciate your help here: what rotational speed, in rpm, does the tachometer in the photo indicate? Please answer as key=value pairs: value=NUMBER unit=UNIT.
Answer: value=6500 unit=rpm
